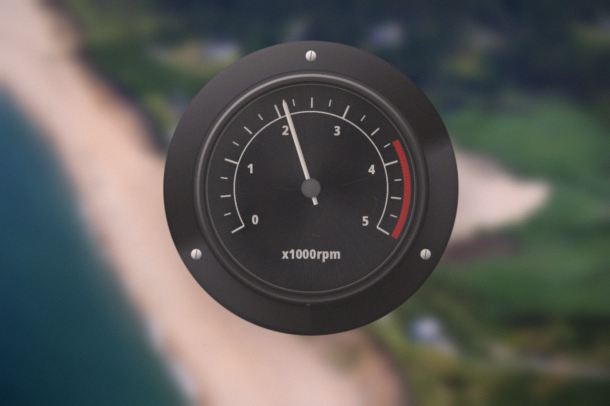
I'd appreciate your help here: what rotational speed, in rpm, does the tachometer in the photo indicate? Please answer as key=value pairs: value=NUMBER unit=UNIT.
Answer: value=2125 unit=rpm
